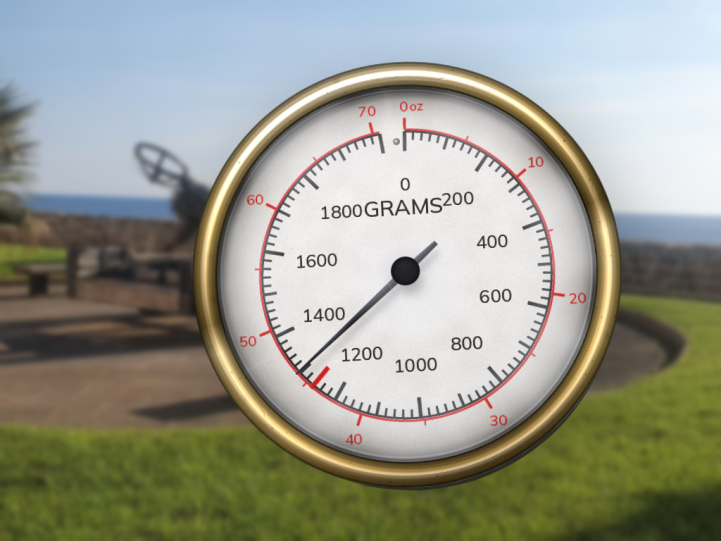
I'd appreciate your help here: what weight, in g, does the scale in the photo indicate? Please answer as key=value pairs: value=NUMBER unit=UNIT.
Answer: value=1300 unit=g
